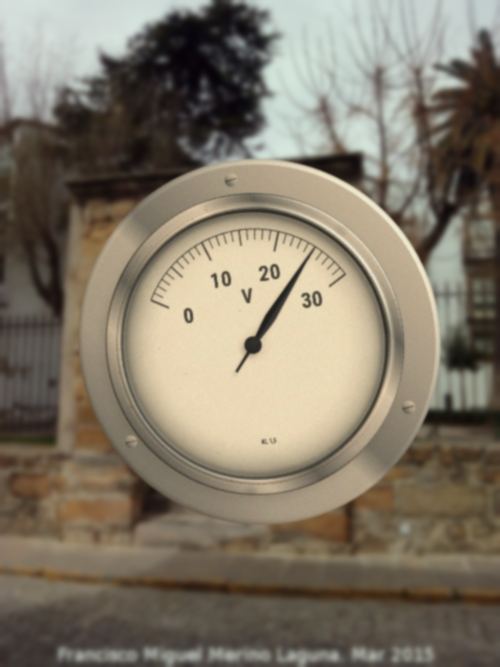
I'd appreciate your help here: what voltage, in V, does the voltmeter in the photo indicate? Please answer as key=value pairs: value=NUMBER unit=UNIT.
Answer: value=25 unit=V
